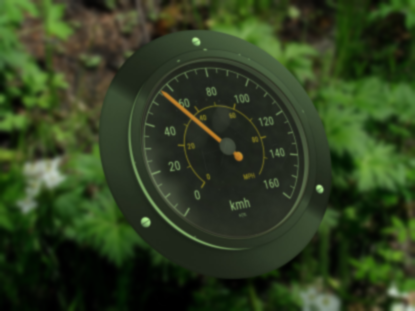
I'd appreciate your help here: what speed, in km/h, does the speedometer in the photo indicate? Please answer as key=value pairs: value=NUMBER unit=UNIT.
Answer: value=55 unit=km/h
